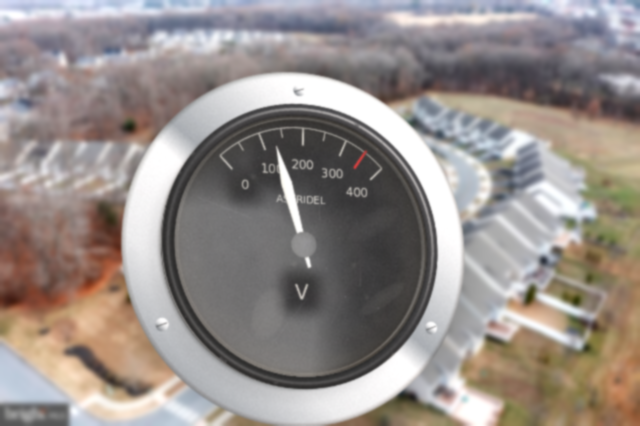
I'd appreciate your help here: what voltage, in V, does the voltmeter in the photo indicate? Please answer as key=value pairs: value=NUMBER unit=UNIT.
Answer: value=125 unit=V
